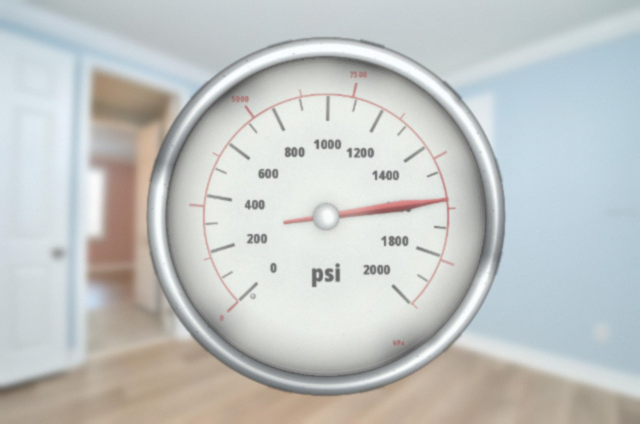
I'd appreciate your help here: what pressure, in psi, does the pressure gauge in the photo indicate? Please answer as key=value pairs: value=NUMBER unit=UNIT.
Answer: value=1600 unit=psi
